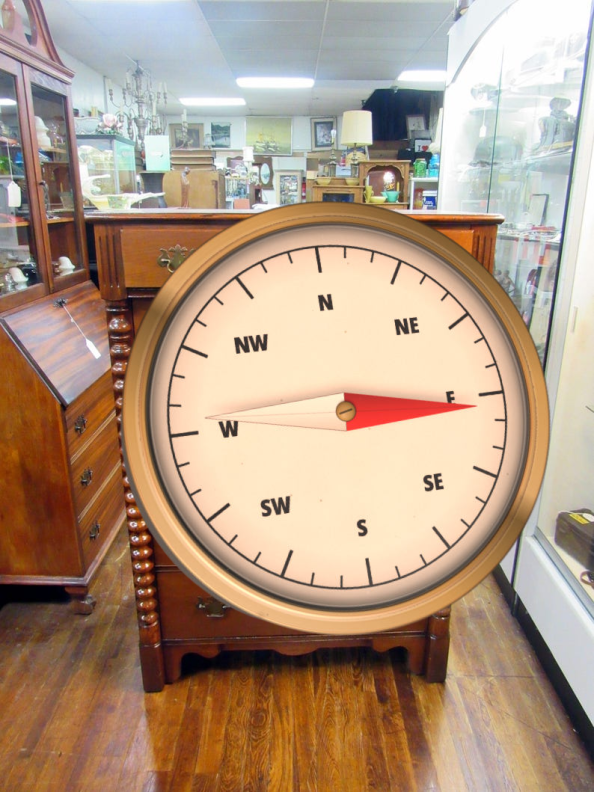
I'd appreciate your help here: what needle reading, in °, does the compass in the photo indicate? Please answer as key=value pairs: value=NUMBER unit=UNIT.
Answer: value=95 unit=°
